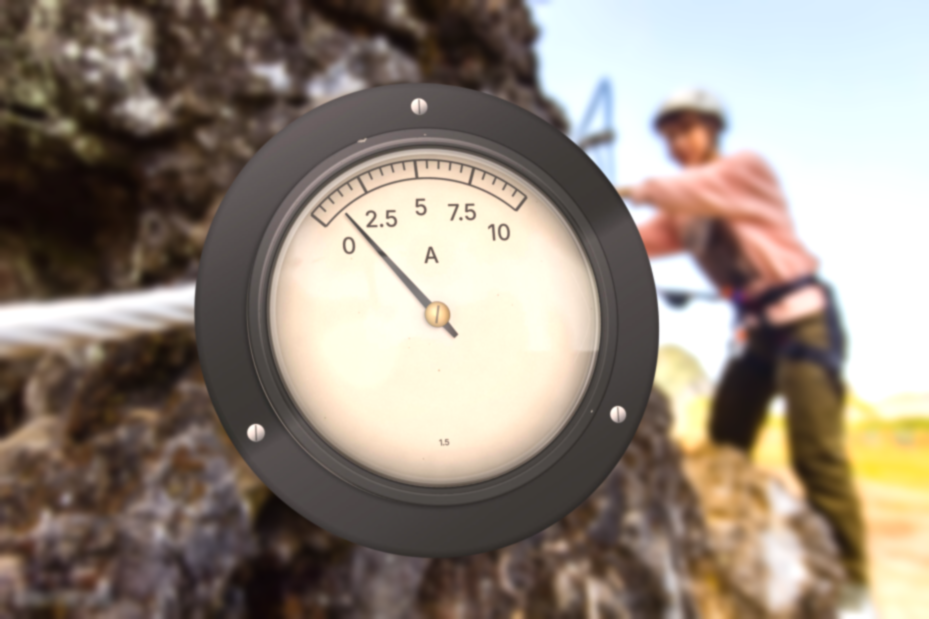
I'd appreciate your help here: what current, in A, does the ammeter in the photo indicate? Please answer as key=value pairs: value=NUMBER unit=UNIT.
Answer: value=1 unit=A
